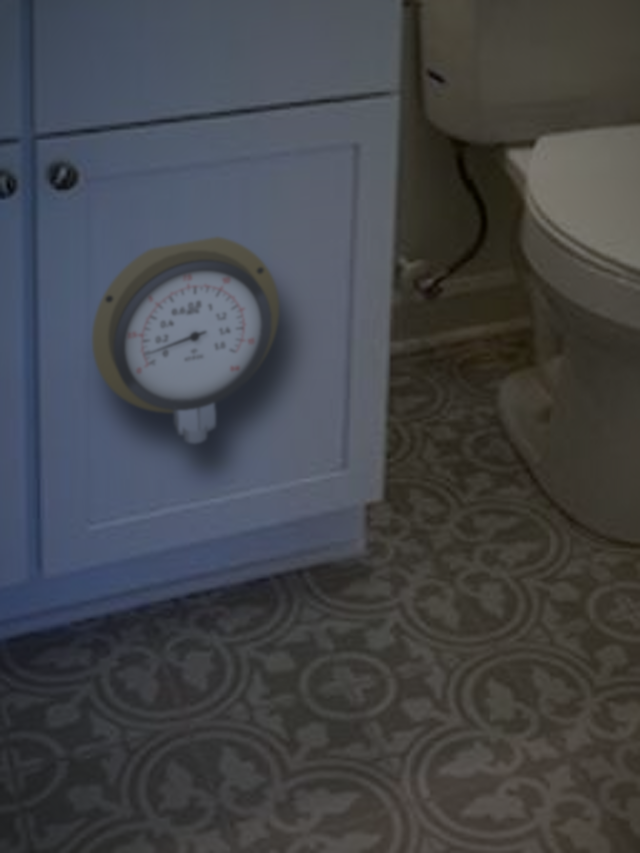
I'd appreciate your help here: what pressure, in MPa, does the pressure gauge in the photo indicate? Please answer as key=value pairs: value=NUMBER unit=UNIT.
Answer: value=0.1 unit=MPa
